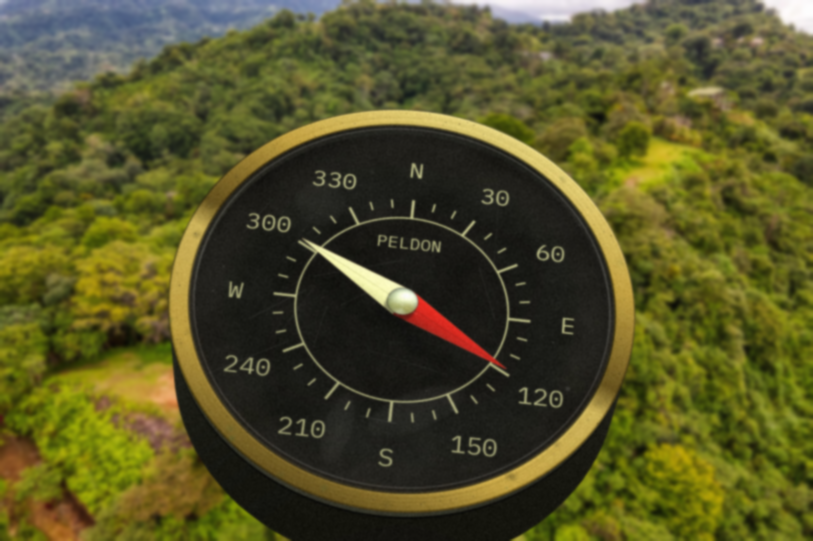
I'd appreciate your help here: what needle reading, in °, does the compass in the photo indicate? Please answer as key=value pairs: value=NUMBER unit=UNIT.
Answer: value=120 unit=°
